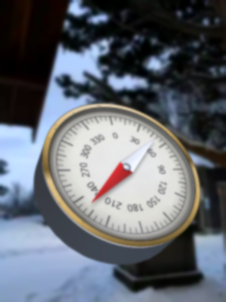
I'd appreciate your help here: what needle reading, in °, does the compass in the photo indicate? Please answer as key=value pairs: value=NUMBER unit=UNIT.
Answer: value=230 unit=°
